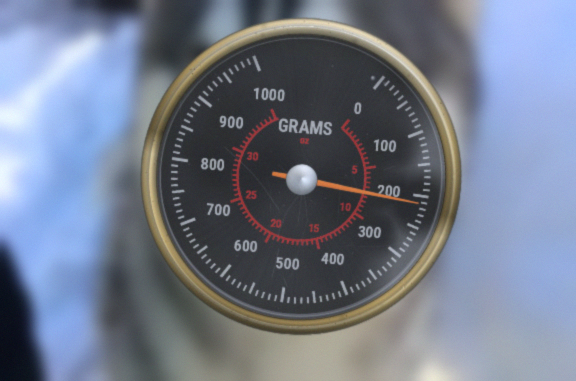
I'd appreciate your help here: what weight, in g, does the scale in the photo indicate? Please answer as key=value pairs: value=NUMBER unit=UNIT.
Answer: value=210 unit=g
